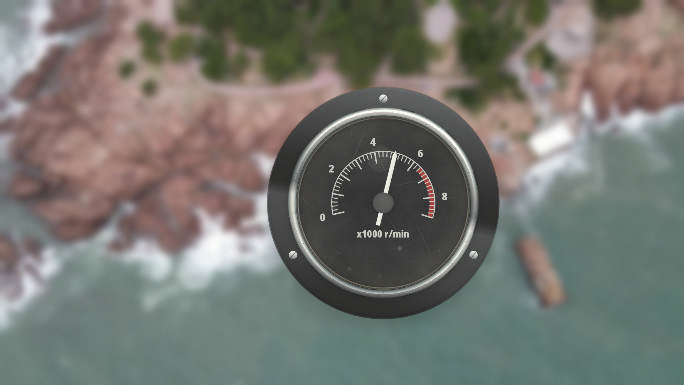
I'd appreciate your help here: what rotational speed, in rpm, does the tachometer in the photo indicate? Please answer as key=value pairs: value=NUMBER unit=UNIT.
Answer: value=5000 unit=rpm
